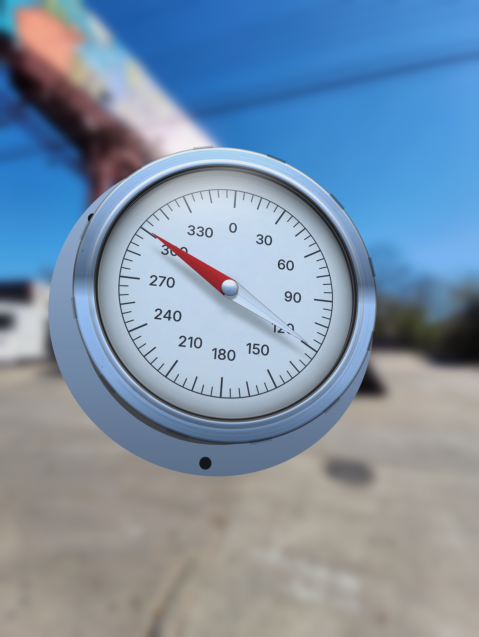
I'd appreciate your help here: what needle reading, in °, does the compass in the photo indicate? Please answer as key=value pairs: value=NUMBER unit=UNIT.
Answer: value=300 unit=°
